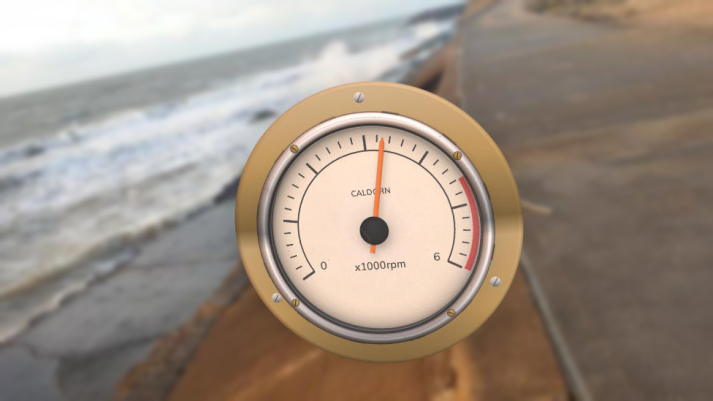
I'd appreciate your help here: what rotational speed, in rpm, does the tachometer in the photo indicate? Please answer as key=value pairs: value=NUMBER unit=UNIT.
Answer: value=3300 unit=rpm
